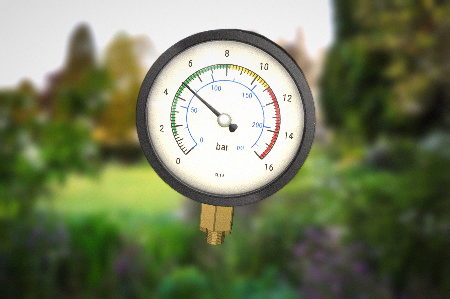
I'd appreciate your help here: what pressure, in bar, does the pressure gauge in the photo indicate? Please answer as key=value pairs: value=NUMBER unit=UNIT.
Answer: value=5 unit=bar
